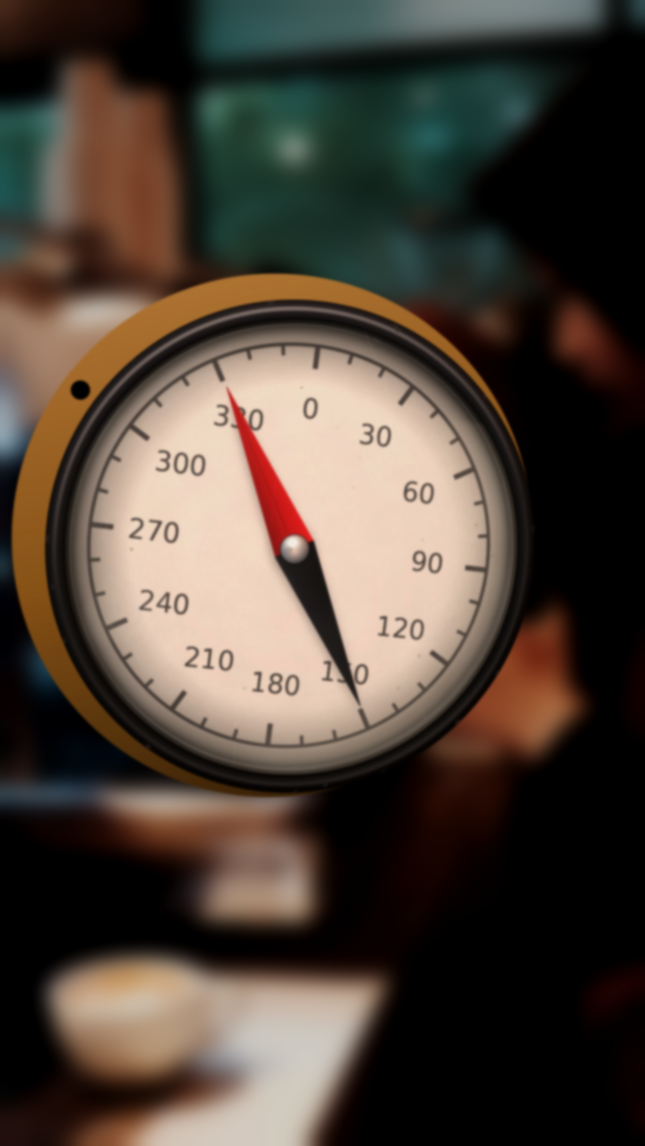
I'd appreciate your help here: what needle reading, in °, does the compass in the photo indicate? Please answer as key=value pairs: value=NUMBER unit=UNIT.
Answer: value=330 unit=°
